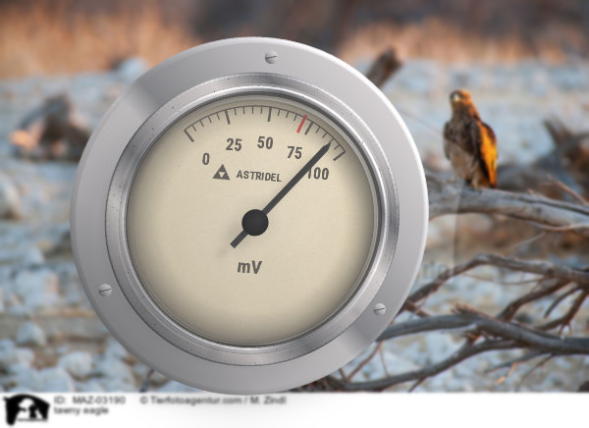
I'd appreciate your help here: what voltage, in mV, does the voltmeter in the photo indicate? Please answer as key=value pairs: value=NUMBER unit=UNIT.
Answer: value=90 unit=mV
